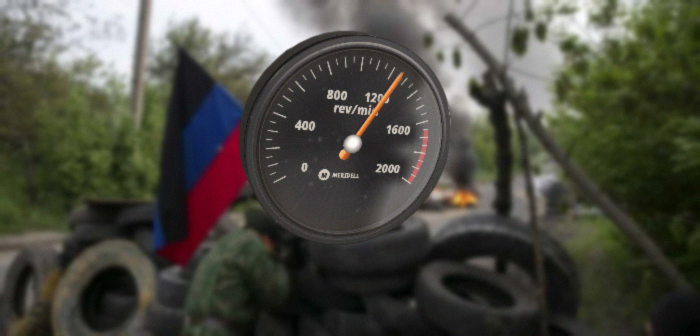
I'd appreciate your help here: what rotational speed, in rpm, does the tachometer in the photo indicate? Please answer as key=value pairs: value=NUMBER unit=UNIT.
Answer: value=1250 unit=rpm
